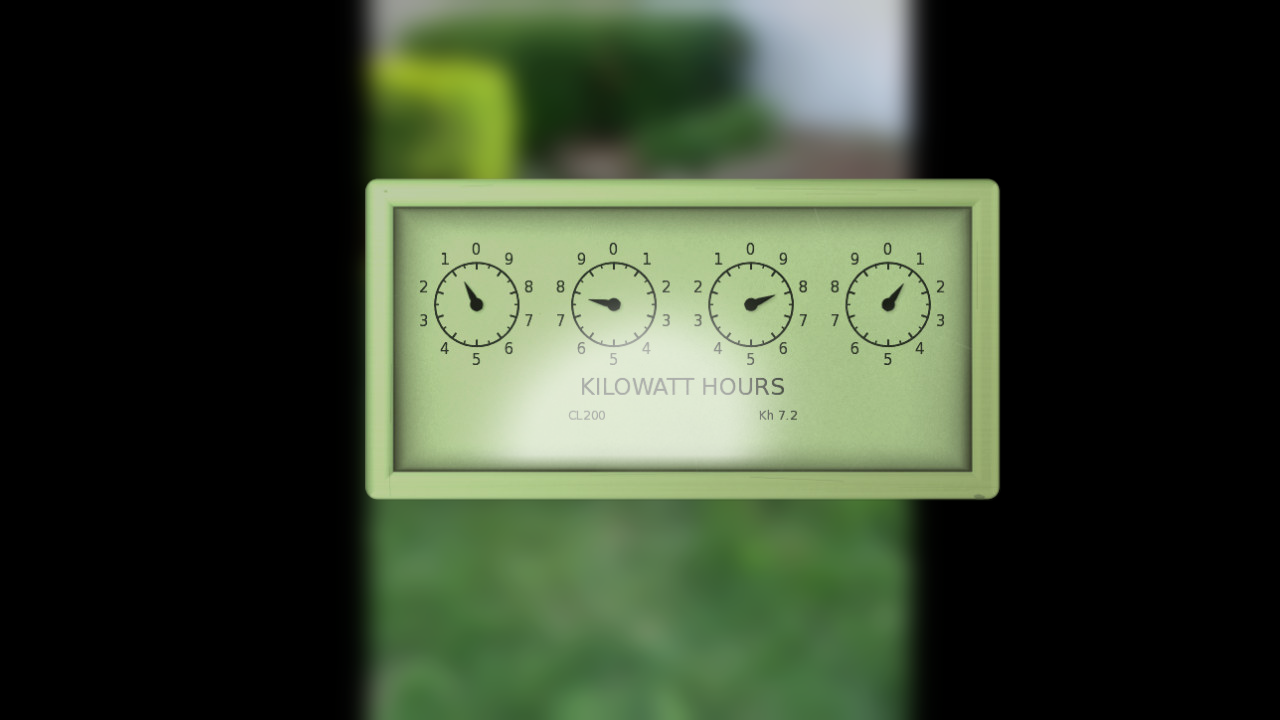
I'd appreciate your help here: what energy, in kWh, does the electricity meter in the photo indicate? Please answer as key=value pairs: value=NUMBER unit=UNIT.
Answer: value=781 unit=kWh
